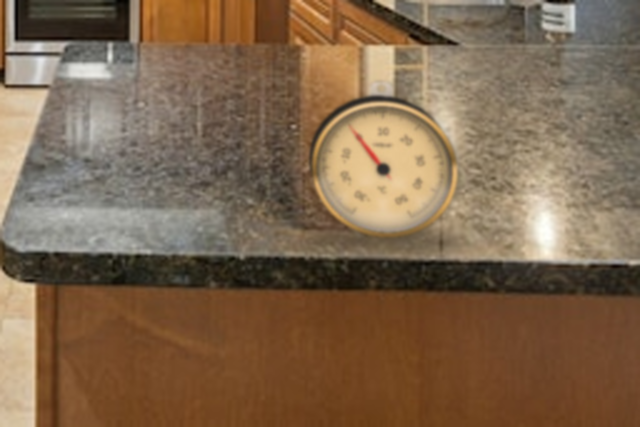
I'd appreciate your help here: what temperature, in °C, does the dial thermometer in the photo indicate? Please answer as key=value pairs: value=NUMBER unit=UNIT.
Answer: value=0 unit=°C
